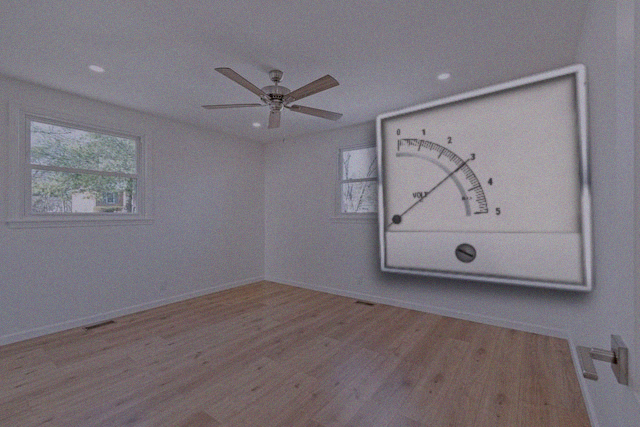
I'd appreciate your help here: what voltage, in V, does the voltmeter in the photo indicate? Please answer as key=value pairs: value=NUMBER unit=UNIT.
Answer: value=3 unit=V
